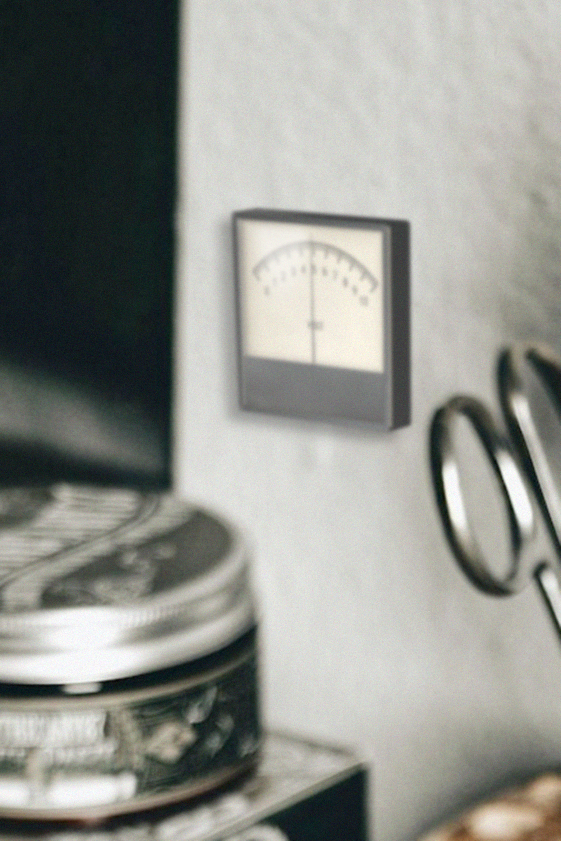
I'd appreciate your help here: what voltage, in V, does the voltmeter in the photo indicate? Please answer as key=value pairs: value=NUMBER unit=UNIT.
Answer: value=5 unit=V
